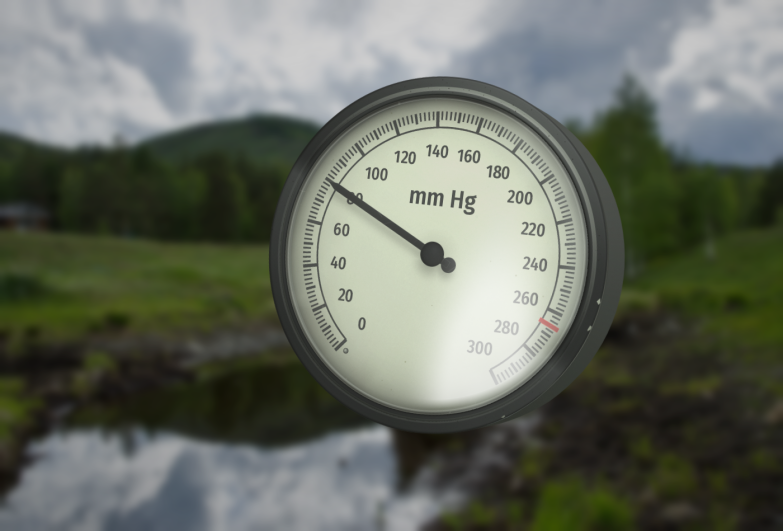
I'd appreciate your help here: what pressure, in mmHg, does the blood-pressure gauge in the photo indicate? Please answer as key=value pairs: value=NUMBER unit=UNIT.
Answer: value=80 unit=mmHg
